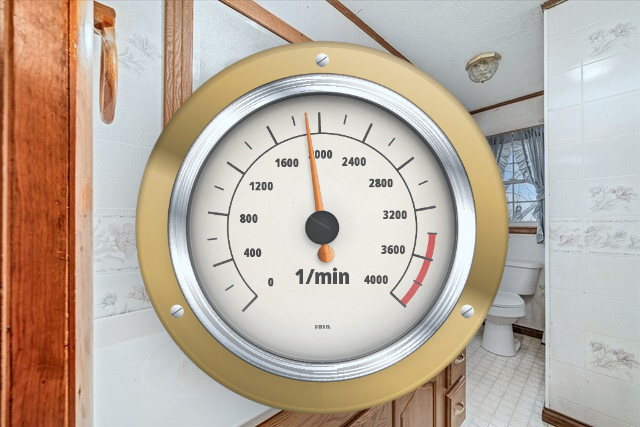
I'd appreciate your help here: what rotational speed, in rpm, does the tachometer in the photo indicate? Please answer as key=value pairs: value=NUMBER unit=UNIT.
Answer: value=1900 unit=rpm
